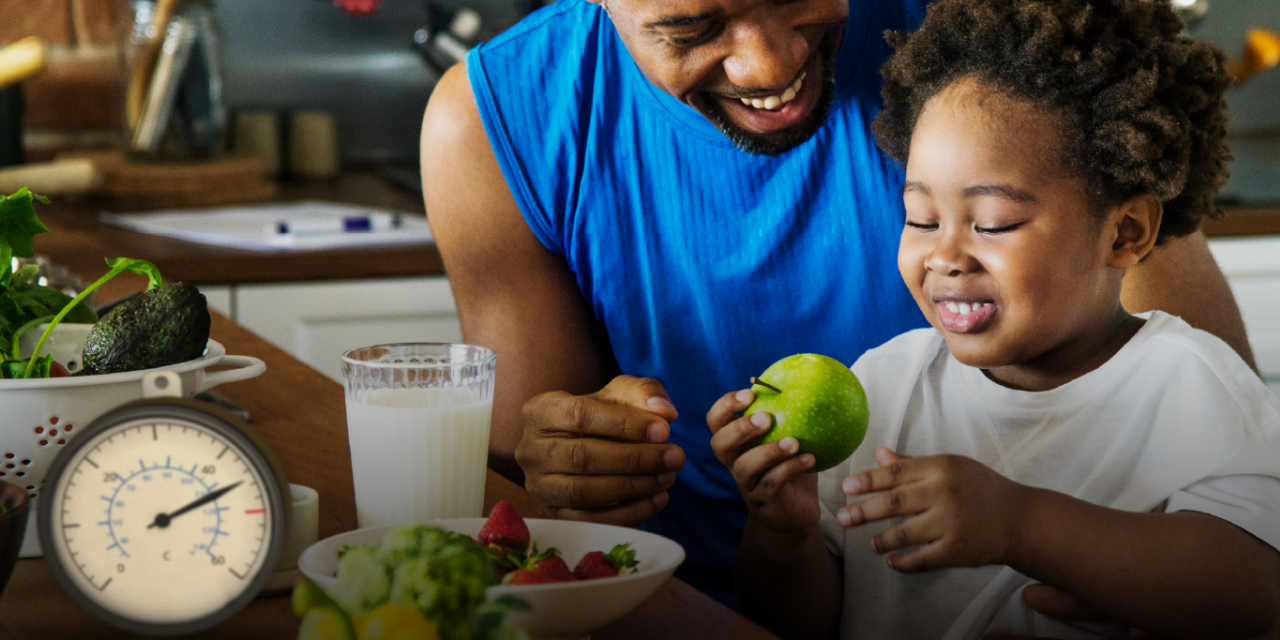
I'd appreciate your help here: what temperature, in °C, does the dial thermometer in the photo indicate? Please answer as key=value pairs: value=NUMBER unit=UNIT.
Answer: value=45 unit=°C
